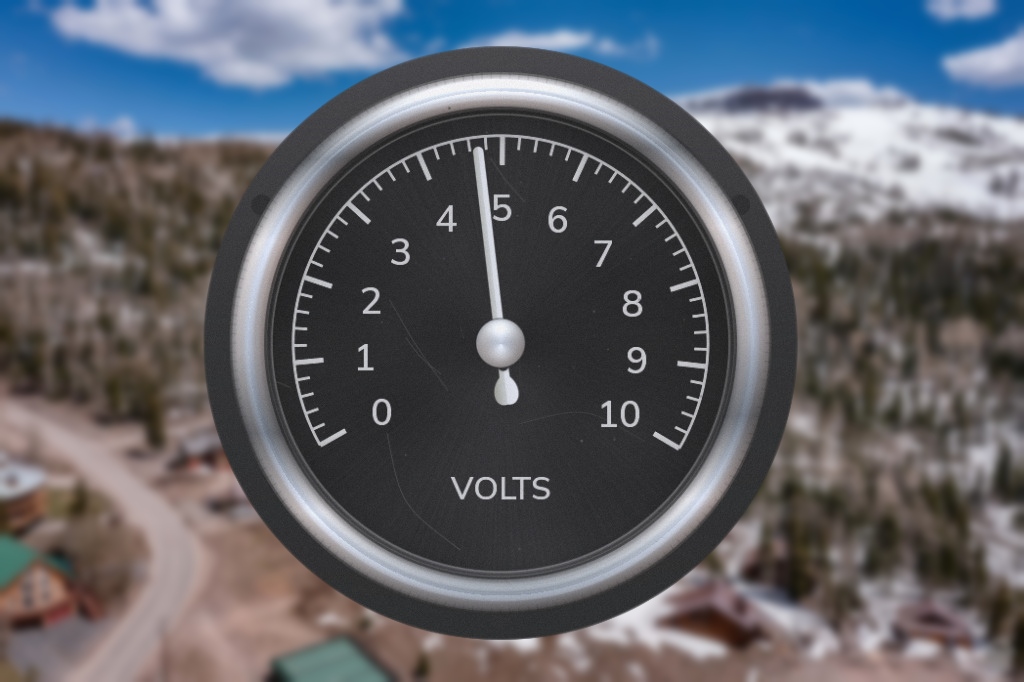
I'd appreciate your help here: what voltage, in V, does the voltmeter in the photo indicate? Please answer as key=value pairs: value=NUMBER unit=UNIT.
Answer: value=4.7 unit=V
